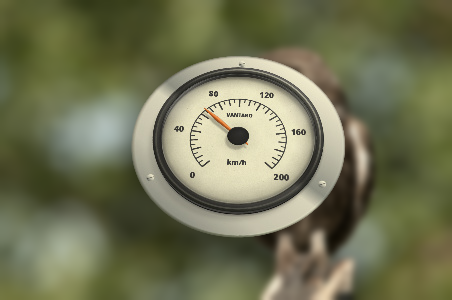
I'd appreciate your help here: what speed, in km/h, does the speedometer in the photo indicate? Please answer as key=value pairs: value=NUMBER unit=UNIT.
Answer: value=65 unit=km/h
